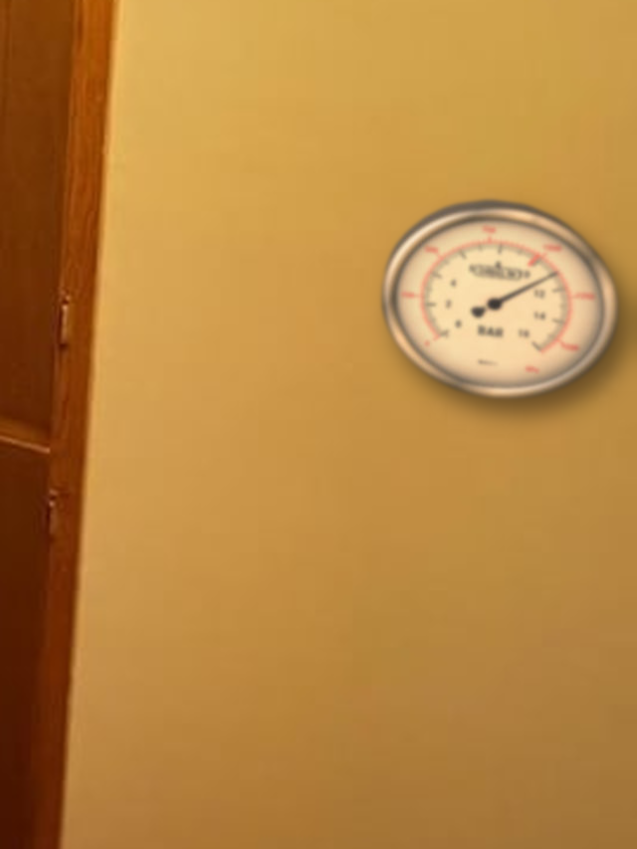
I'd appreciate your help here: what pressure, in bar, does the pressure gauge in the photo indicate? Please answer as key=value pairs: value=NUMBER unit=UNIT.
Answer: value=11 unit=bar
